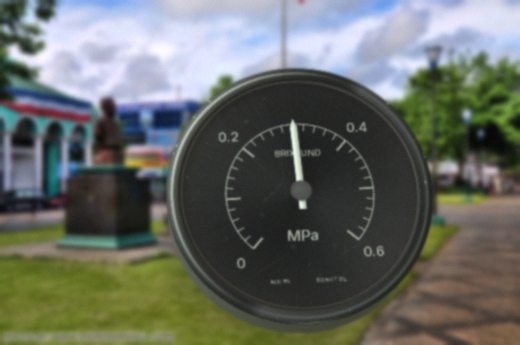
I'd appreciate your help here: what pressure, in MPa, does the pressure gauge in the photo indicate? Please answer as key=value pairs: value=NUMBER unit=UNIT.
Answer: value=0.3 unit=MPa
